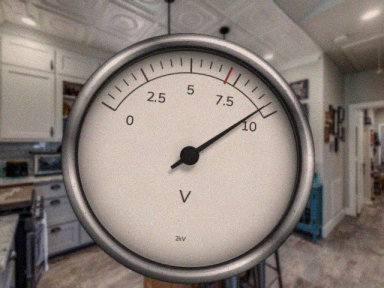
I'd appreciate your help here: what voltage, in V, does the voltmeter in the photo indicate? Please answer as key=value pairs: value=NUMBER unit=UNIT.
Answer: value=9.5 unit=V
